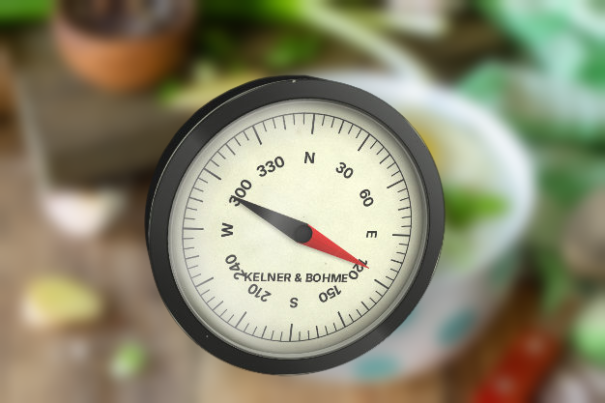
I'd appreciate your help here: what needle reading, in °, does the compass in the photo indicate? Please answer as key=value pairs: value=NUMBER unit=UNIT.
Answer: value=115 unit=°
